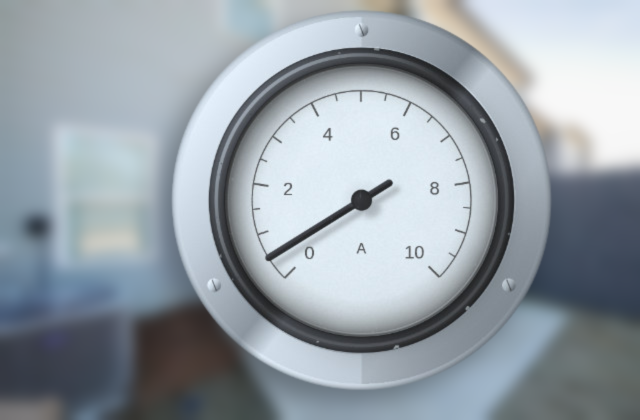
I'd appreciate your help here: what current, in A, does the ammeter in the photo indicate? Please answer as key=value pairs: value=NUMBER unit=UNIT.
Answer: value=0.5 unit=A
